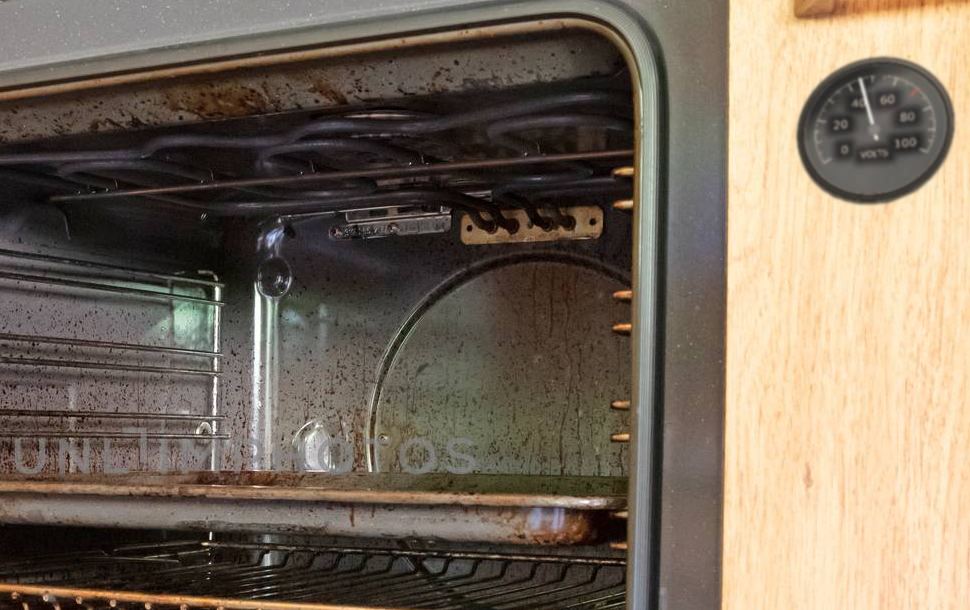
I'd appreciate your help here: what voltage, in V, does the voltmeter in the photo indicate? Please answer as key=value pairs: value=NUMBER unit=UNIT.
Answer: value=45 unit=V
